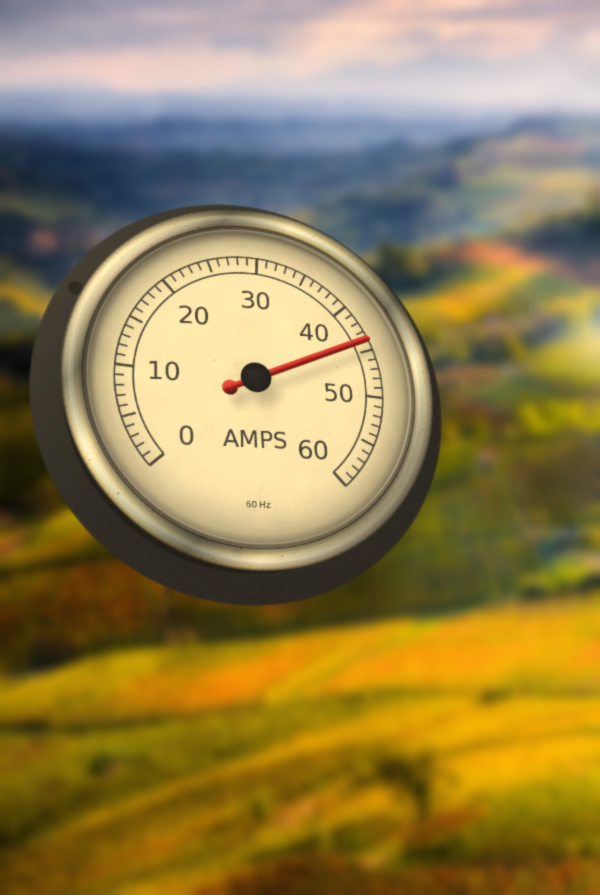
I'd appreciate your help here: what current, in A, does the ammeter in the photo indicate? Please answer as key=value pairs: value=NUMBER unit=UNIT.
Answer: value=44 unit=A
